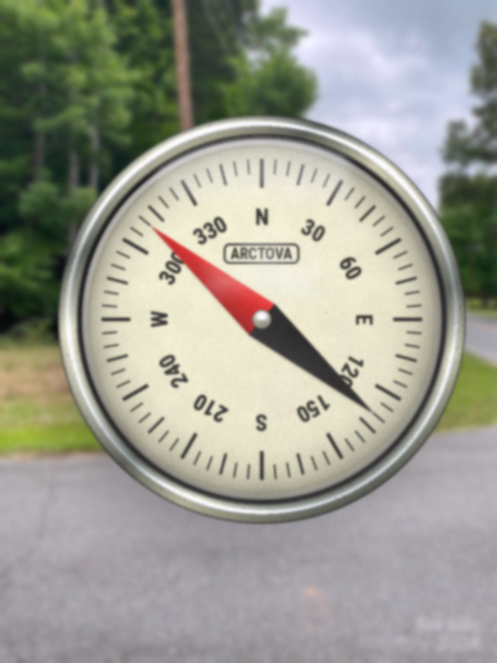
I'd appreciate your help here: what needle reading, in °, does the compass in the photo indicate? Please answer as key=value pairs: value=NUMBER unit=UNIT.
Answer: value=310 unit=°
